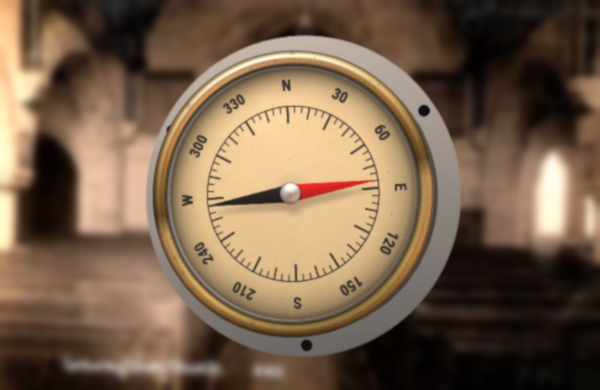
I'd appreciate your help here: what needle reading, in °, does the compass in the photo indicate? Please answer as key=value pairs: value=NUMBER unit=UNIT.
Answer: value=85 unit=°
